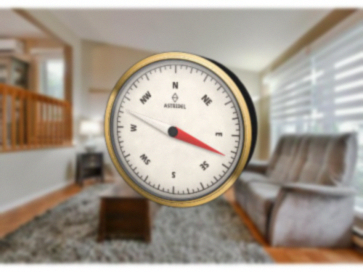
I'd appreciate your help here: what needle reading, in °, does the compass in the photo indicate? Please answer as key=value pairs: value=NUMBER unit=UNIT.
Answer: value=110 unit=°
